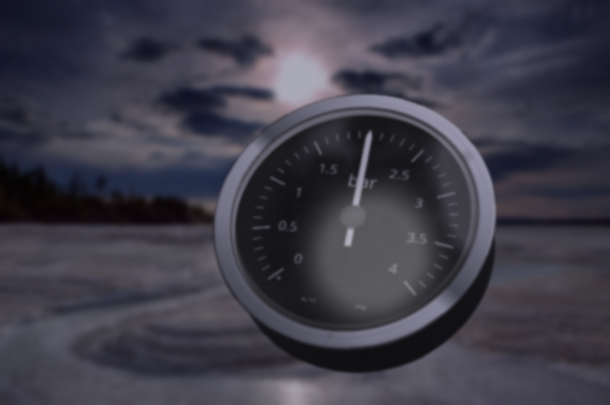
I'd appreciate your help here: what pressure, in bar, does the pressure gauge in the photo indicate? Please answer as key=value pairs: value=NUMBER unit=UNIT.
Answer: value=2 unit=bar
